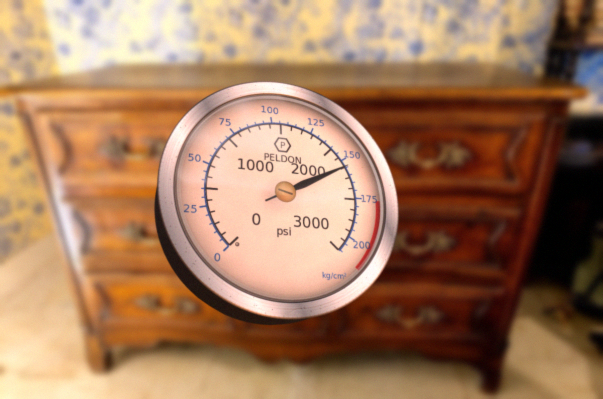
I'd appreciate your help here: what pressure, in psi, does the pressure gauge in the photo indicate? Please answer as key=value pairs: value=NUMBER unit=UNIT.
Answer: value=2200 unit=psi
